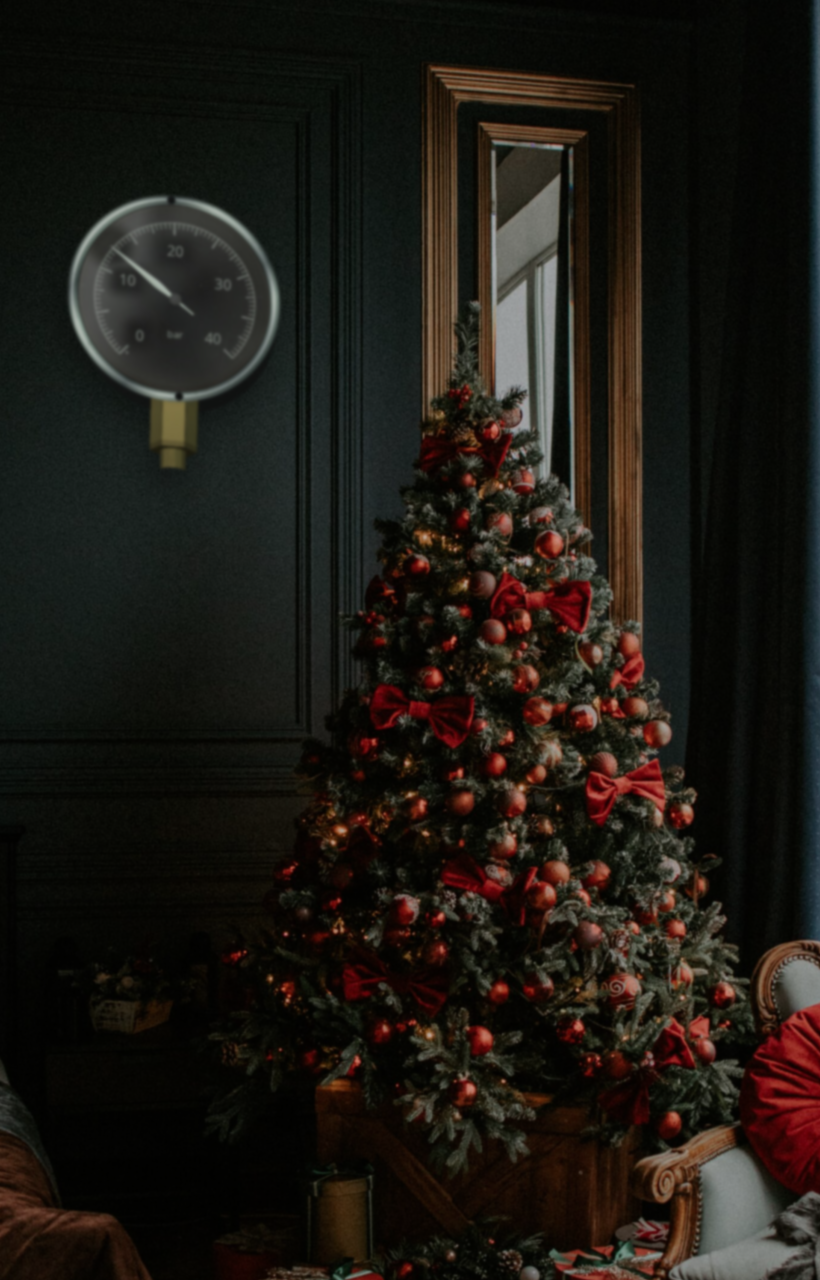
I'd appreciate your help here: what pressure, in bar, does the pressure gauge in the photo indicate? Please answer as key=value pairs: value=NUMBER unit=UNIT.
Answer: value=12.5 unit=bar
